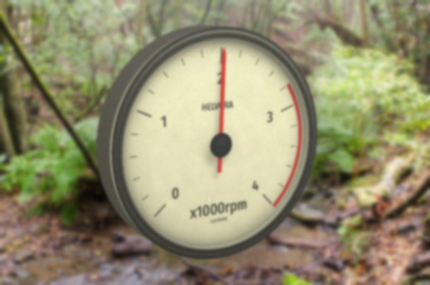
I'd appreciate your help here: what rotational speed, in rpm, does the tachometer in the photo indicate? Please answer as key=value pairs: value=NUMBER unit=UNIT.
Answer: value=2000 unit=rpm
